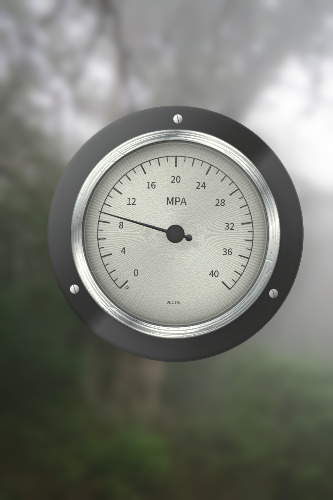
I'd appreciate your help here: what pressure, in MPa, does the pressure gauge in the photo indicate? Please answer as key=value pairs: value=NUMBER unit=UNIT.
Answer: value=9 unit=MPa
